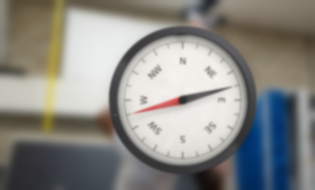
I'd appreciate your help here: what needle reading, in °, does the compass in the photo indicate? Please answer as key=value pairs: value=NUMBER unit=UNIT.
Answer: value=255 unit=°
